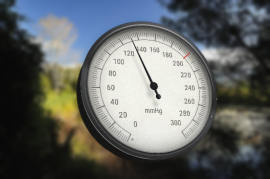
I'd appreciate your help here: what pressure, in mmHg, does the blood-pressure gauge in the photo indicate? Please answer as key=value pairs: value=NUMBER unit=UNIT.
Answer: value=130 unit=mmHg
